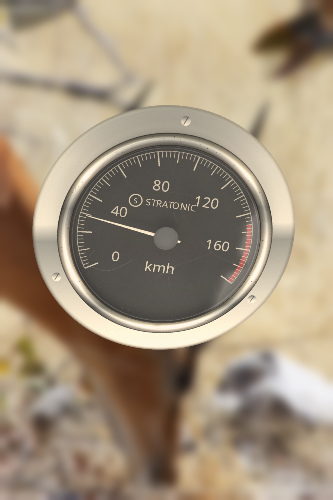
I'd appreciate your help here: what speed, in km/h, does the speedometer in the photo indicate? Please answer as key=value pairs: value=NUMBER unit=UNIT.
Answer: value=30 unit=km/h
